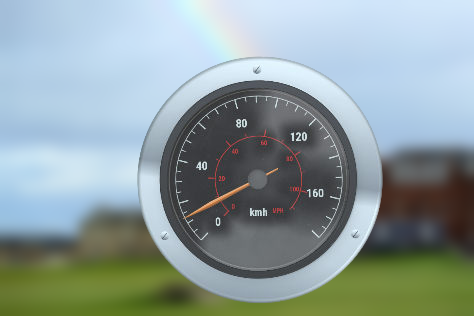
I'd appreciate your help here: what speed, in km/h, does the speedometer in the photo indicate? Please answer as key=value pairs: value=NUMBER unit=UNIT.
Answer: value=12.5 unit=km/h
